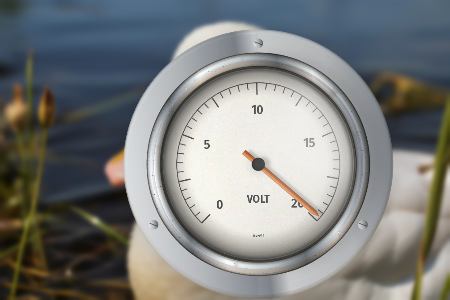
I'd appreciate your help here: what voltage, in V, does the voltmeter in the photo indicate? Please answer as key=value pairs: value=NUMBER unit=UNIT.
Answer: value=19.75 unit=V
